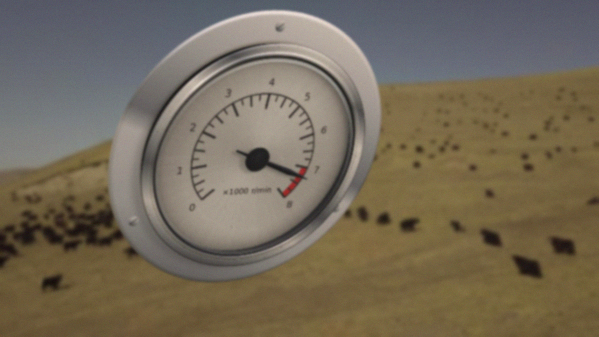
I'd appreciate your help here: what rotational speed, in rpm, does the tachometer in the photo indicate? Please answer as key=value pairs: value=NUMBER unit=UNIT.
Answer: value=7250 unit=rpm
